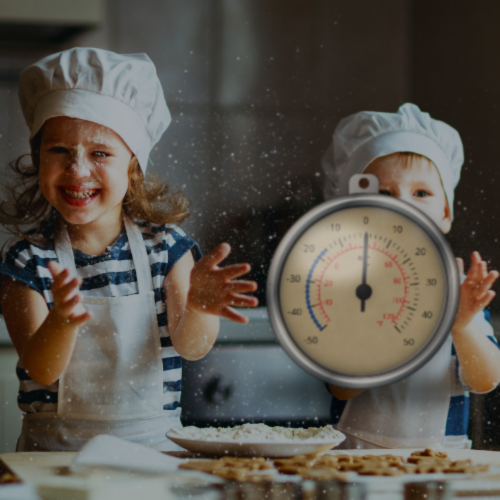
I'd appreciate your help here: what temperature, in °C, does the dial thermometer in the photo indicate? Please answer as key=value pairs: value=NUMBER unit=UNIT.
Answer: value=0 unit=°C
